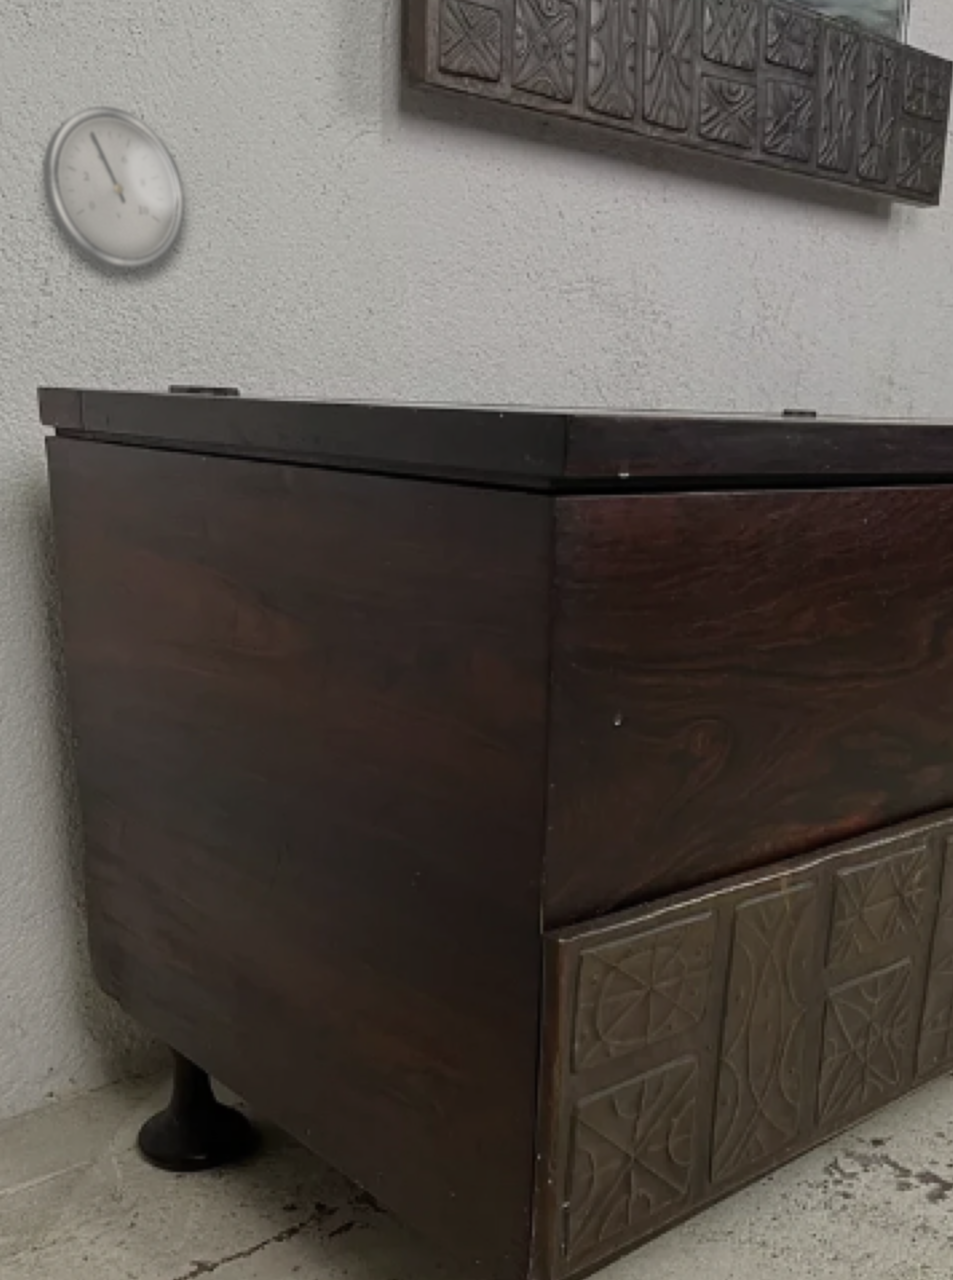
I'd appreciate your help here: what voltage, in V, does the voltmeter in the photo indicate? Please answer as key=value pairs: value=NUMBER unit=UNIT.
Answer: value=4 unit=V
